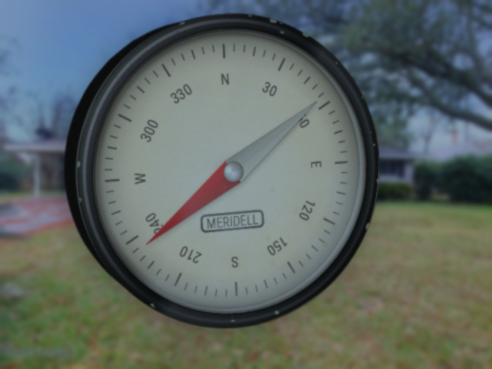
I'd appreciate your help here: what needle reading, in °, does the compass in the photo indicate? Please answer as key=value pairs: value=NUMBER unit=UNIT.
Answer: value=235 unit=°
